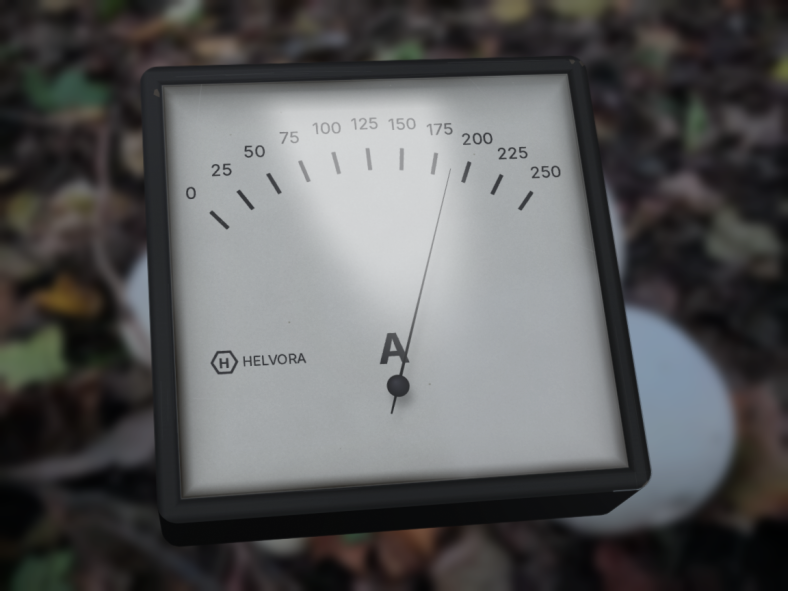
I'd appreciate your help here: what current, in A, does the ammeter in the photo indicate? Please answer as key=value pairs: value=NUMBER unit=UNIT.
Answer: value=187.5 unit=A
